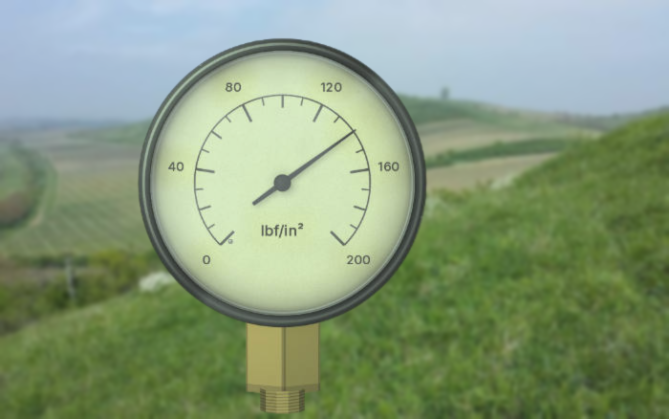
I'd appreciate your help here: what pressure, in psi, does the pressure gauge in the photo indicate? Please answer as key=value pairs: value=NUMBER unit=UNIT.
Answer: value=140 unit=psi
